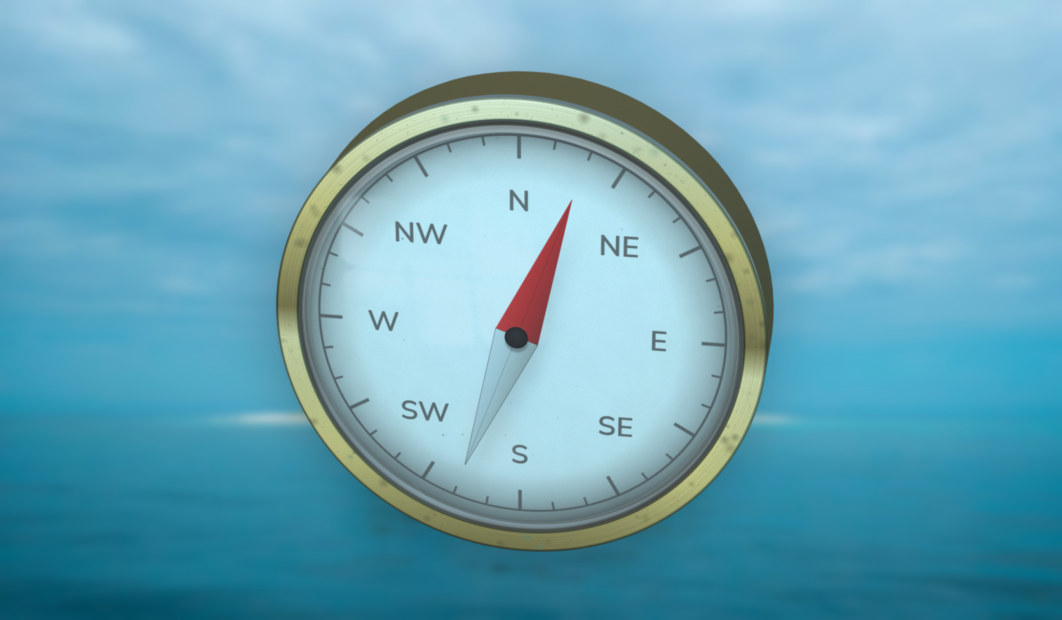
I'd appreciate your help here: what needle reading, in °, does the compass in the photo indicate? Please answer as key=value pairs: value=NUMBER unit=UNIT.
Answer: value=20 unit=°
